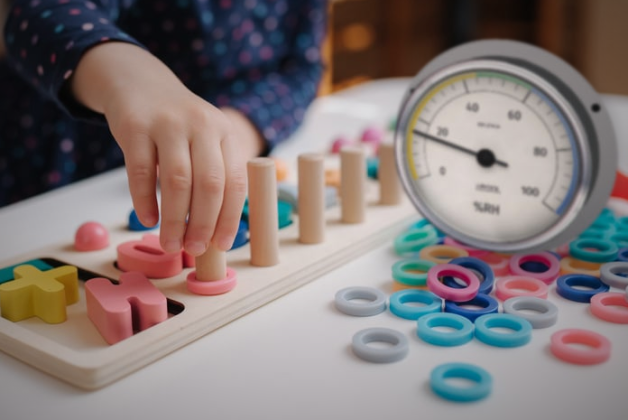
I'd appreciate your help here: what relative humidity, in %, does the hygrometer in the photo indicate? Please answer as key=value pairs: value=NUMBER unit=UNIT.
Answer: value=16 unit=%
